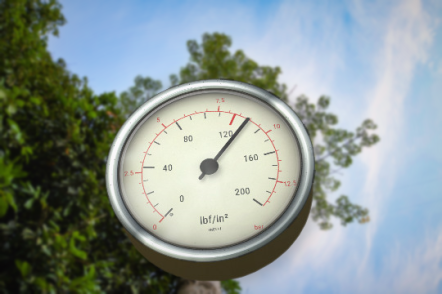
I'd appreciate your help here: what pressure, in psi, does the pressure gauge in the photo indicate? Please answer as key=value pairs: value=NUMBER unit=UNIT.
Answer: value=130 unit=psi
